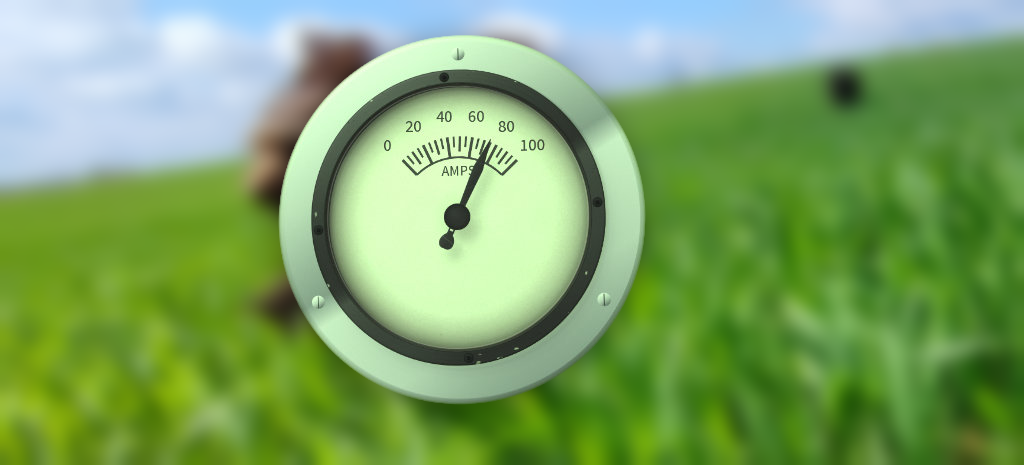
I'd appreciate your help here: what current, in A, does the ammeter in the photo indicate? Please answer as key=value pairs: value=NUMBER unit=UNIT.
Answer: value=75 unit=A
